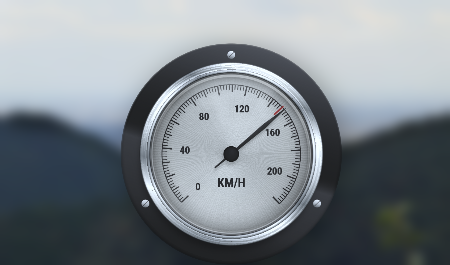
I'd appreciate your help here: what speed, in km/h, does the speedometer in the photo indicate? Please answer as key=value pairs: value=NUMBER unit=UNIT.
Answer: value=150 unit=km/h
